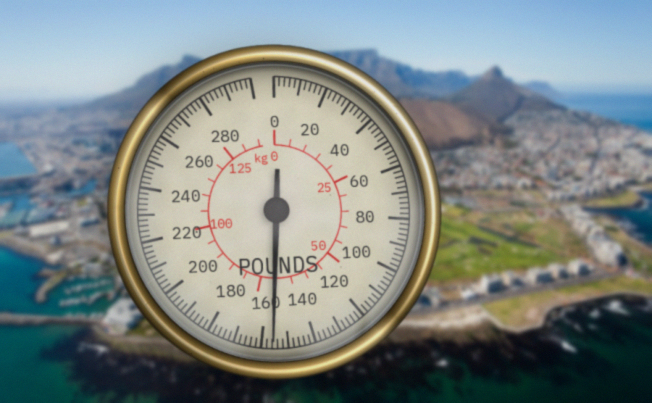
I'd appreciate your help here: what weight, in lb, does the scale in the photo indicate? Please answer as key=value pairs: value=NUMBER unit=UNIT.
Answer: value=156 unit=lb
